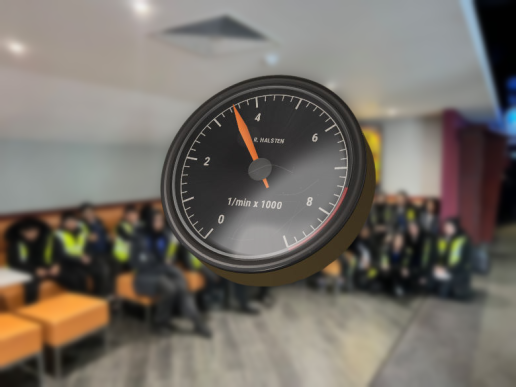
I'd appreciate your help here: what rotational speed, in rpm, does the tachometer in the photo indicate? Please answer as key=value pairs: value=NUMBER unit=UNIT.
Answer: value=3500 unit=rpm
